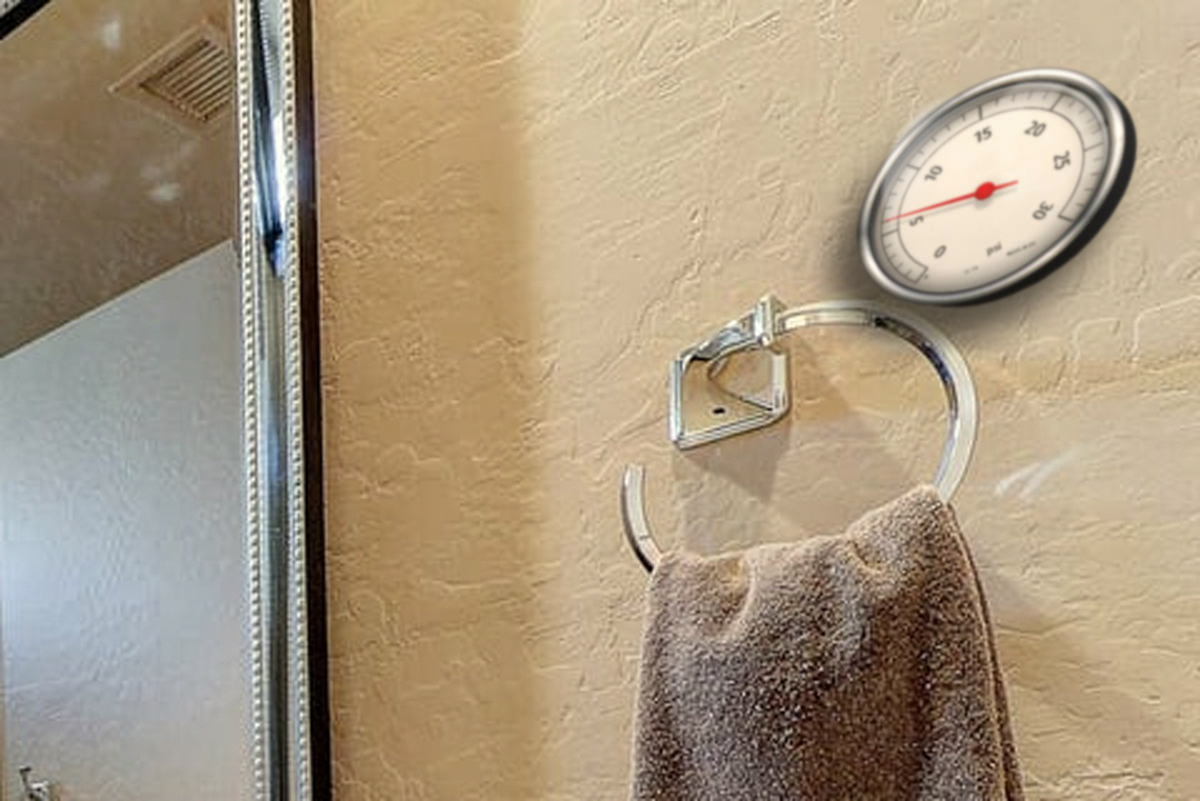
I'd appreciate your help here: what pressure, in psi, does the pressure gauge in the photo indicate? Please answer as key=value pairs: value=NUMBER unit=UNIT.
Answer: value=6 unit=psi
